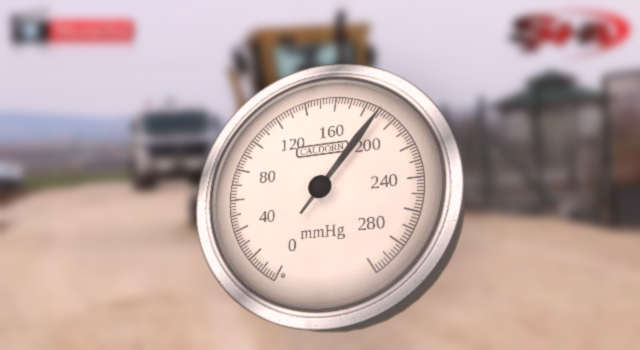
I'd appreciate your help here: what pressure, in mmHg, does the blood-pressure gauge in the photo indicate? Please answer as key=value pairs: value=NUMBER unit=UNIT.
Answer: value=190 unit=mmHg
